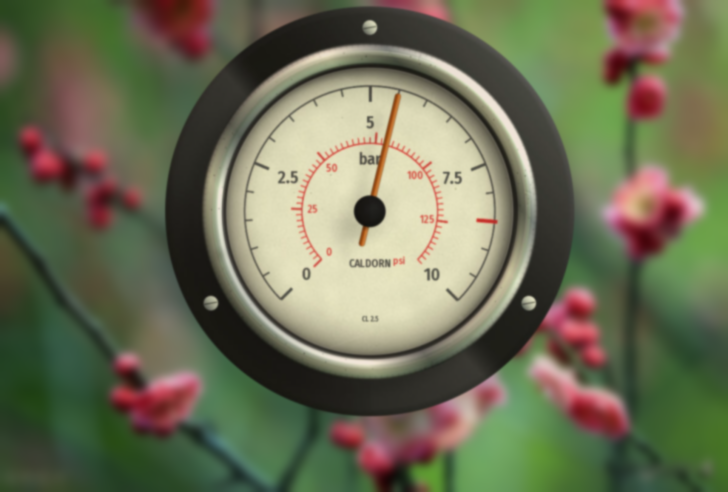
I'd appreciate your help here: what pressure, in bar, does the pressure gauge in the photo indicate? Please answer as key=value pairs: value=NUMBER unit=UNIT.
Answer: value=5.5 unit=bar
